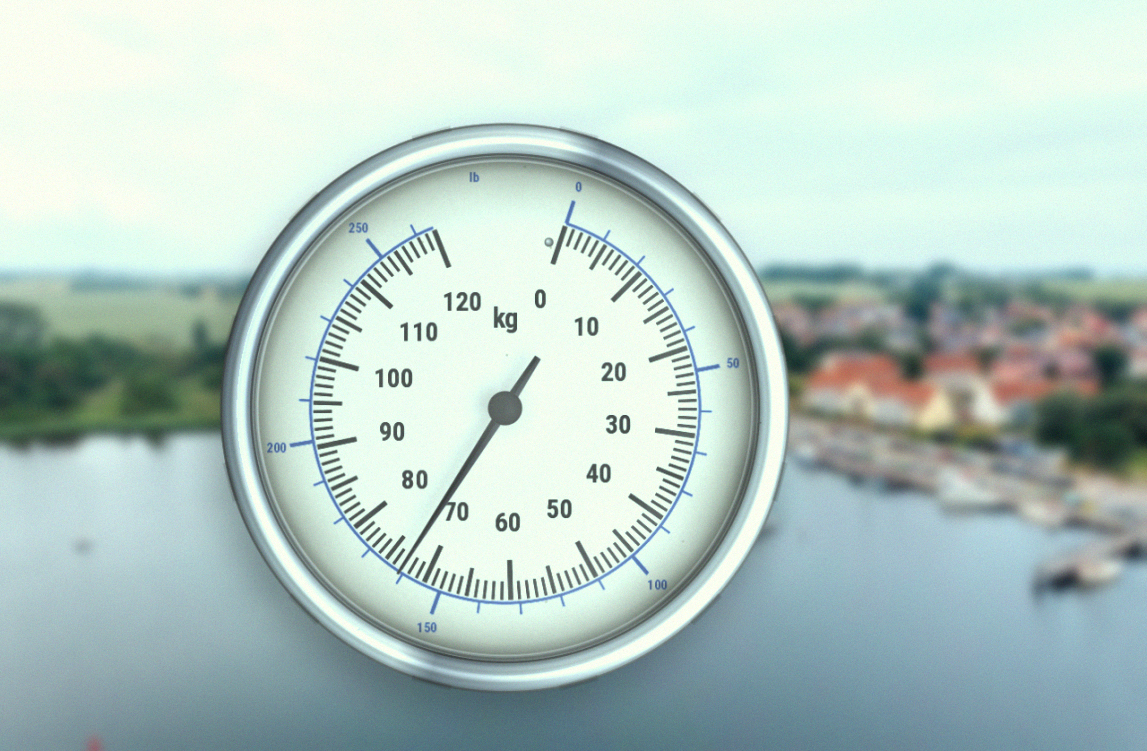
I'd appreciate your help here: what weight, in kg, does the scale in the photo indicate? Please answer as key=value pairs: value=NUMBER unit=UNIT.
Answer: value=73 unit=kg
